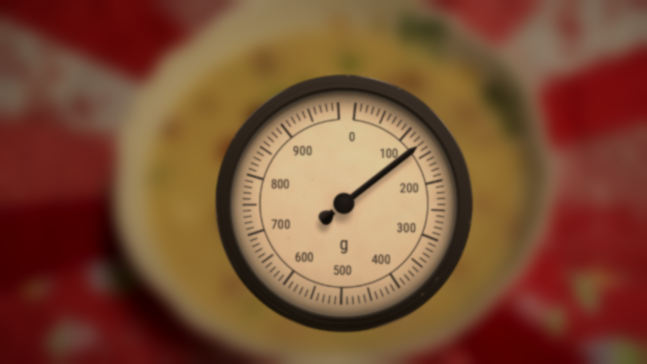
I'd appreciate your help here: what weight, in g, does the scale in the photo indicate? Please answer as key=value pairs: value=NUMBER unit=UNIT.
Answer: value=130 unit=g
